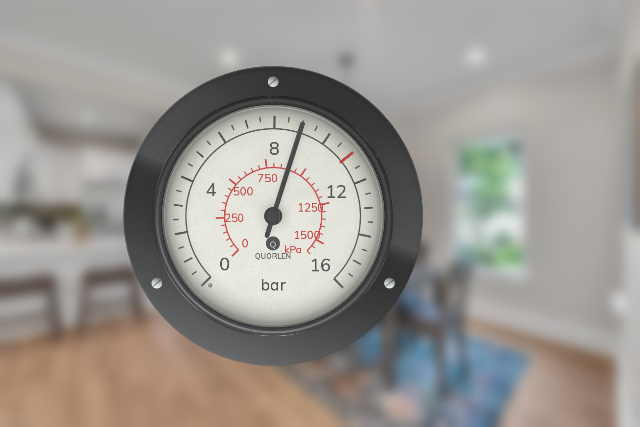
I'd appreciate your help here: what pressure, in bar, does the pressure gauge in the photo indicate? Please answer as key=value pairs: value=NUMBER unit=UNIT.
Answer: value=9 unit=bar
